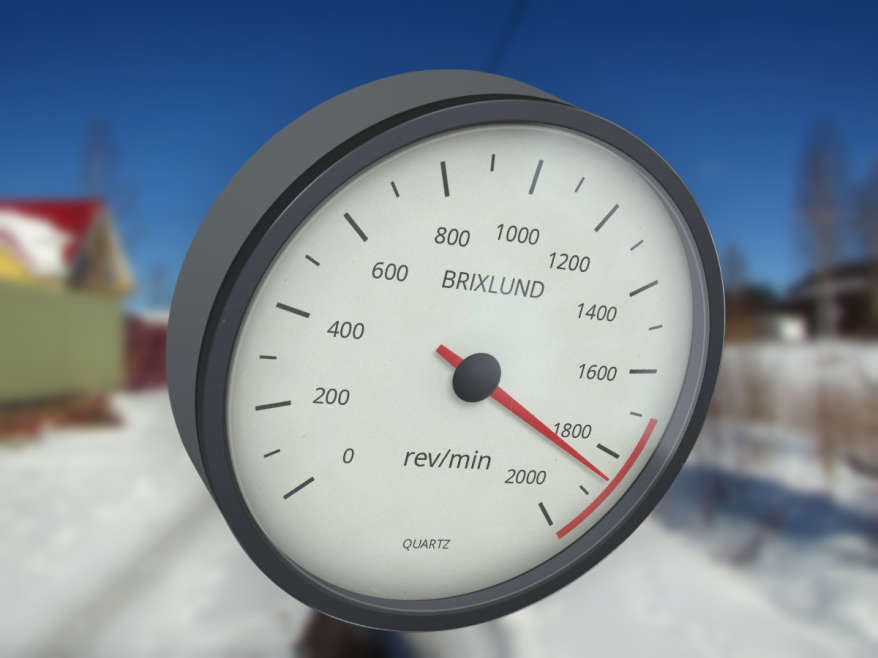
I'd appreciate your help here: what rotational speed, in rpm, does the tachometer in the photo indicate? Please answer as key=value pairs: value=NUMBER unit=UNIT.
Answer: value=1850 unit=rpm
